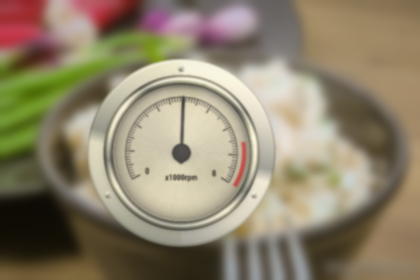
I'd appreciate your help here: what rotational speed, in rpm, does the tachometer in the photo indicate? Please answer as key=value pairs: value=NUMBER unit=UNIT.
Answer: value=4000 unit=rpm
